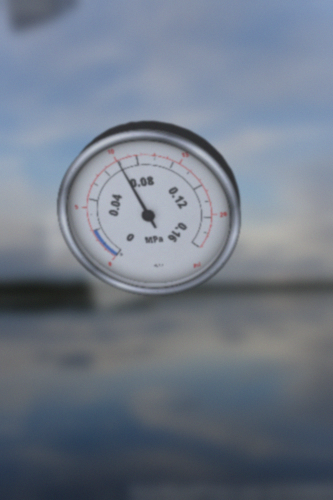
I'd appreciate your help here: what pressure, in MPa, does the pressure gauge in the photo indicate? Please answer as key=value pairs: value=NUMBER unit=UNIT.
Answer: value=0.07 unit=MPa
